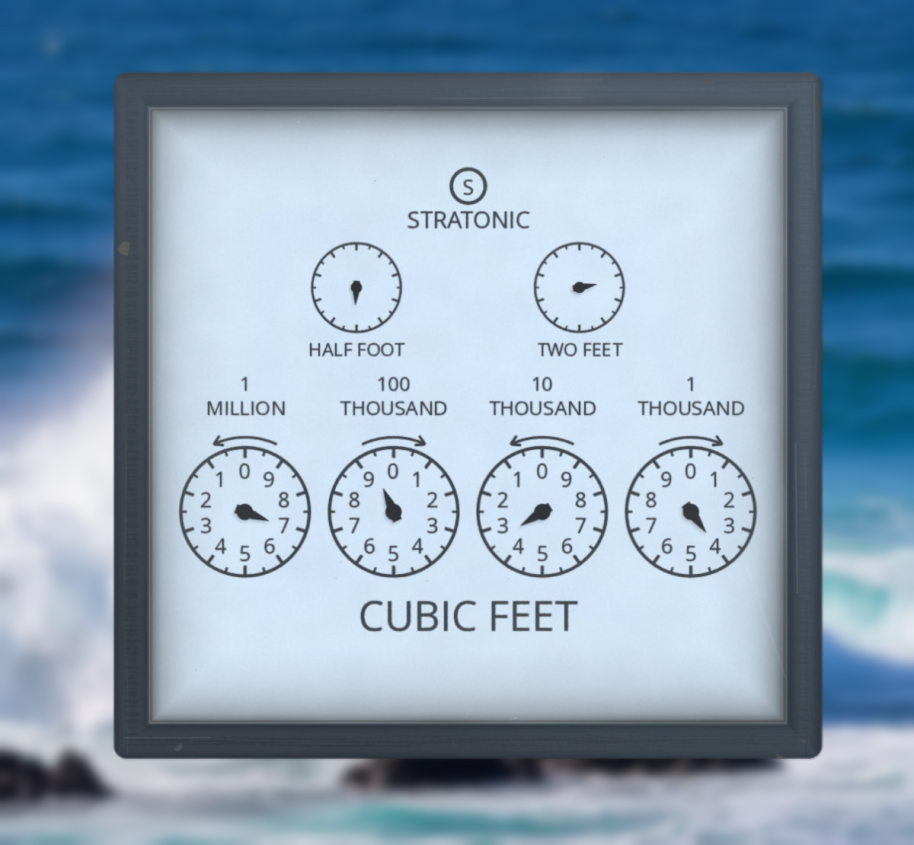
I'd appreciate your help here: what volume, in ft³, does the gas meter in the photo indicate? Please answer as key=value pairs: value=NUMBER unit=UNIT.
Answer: value=693400 unit=ft³
